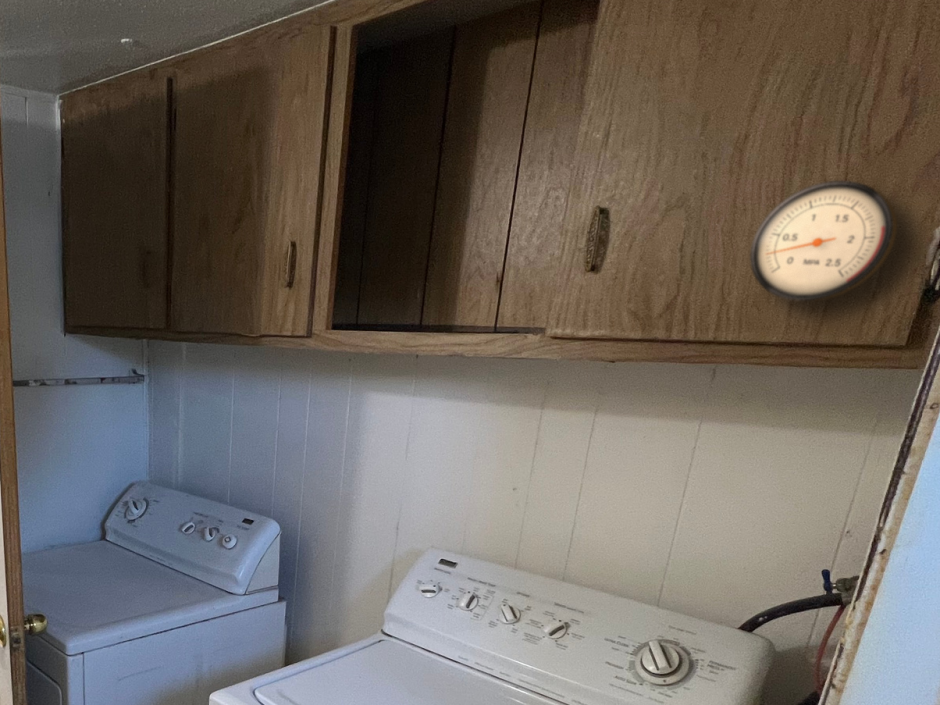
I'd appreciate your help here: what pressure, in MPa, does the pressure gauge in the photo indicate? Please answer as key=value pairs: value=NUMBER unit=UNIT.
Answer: value=0.25 unit=MPa
